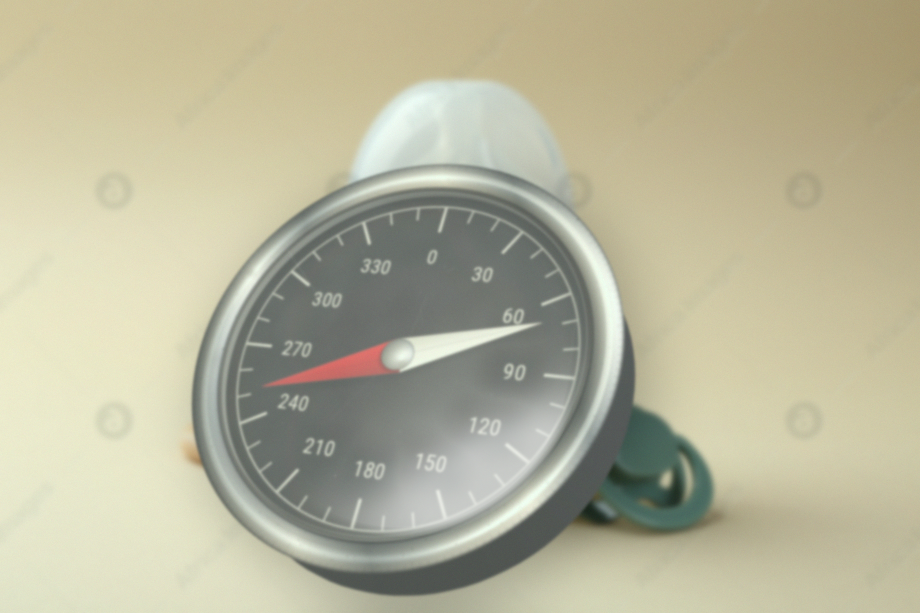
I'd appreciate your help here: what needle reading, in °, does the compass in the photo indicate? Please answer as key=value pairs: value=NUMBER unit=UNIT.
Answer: value=250 unit=°
